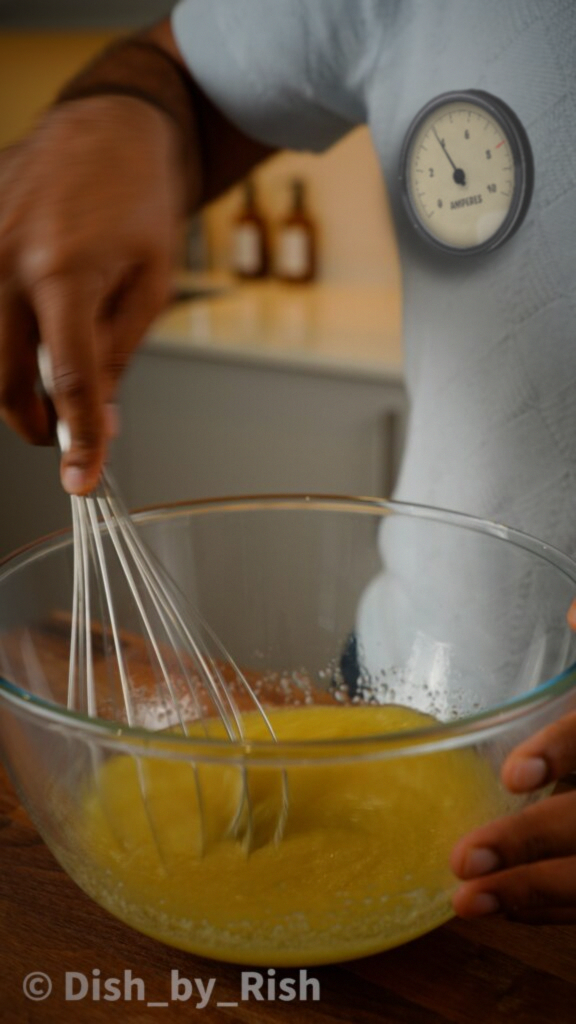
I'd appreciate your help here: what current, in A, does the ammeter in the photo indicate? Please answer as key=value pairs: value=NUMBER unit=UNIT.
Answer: value=4 unit=A
